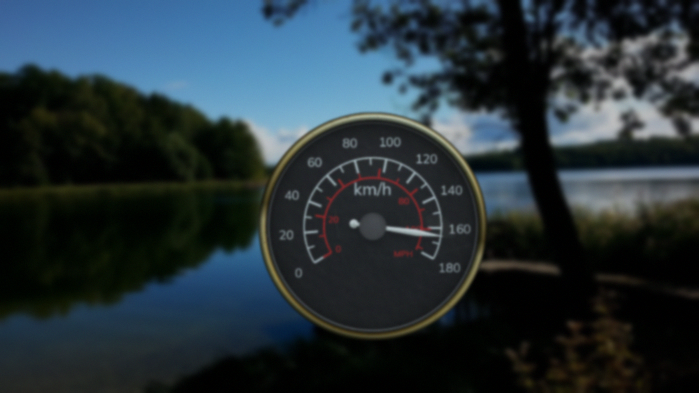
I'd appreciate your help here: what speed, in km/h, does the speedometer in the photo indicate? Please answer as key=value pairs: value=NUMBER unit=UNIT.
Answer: value=165 unit=km/h
